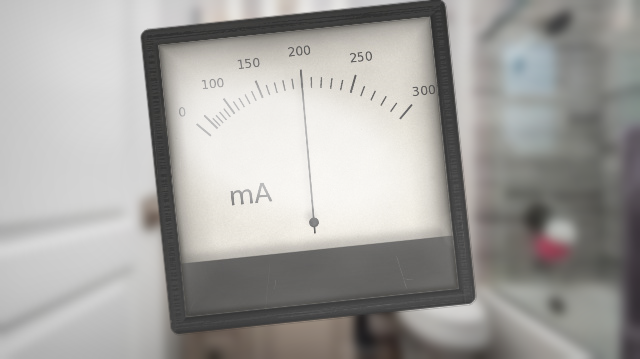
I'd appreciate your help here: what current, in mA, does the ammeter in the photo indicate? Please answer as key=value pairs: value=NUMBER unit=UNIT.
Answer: value=200 unit=mA
